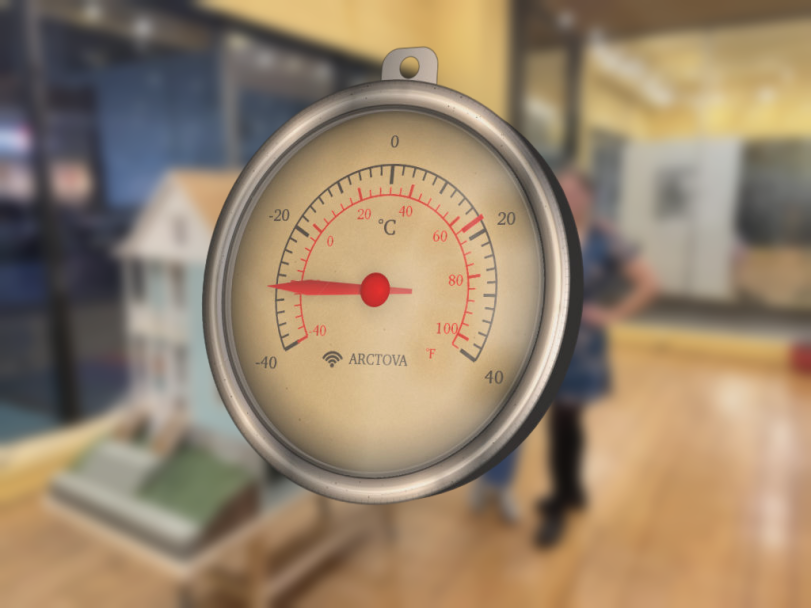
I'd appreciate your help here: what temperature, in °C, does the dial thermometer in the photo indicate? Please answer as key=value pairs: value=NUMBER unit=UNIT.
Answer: value=-30 unit=°C
